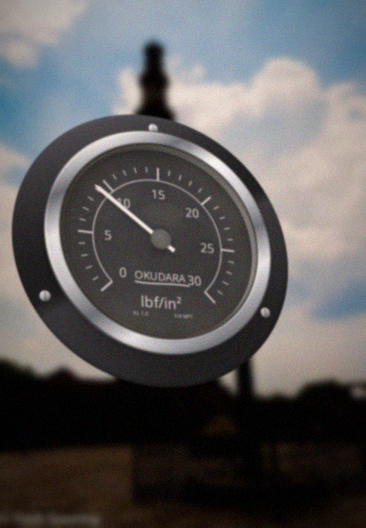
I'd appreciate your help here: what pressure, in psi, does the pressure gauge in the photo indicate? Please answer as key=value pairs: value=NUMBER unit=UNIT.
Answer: value=9 unit=psi
